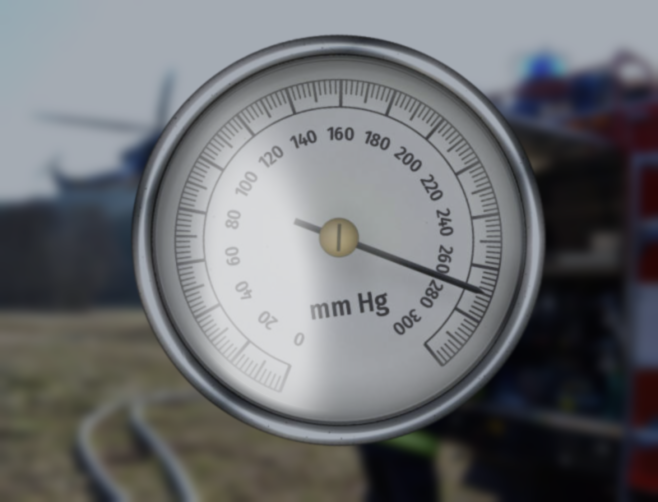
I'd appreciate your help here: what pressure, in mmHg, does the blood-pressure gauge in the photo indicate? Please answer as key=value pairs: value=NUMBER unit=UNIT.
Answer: value=270 unit=mmHg
